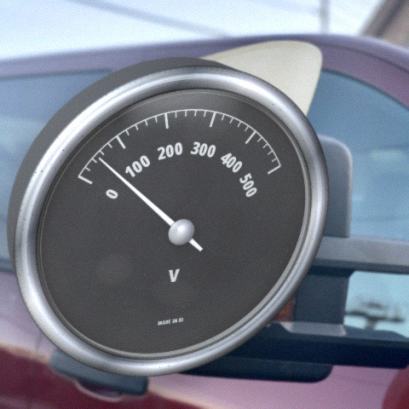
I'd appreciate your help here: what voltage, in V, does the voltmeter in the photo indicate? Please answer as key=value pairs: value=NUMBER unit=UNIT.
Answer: value=50 unit=V
